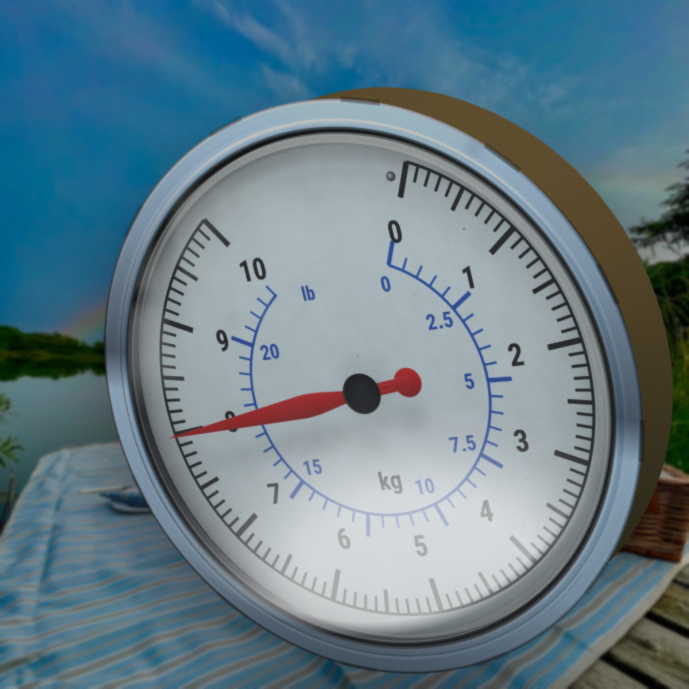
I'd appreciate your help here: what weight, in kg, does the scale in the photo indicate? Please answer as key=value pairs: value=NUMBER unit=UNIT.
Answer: value=8 unit=kg
